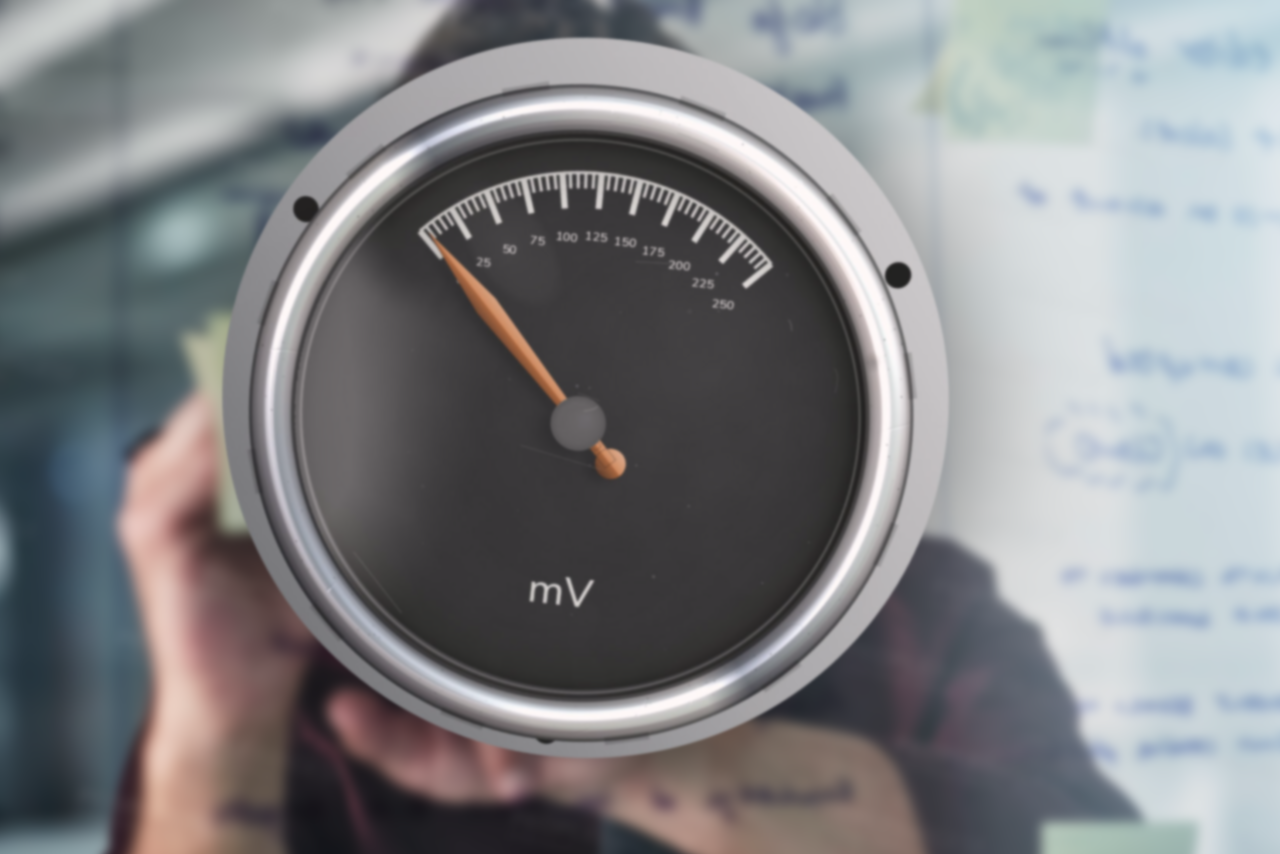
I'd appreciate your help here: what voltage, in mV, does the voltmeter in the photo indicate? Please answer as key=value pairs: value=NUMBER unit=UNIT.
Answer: value=5 unit=mV
